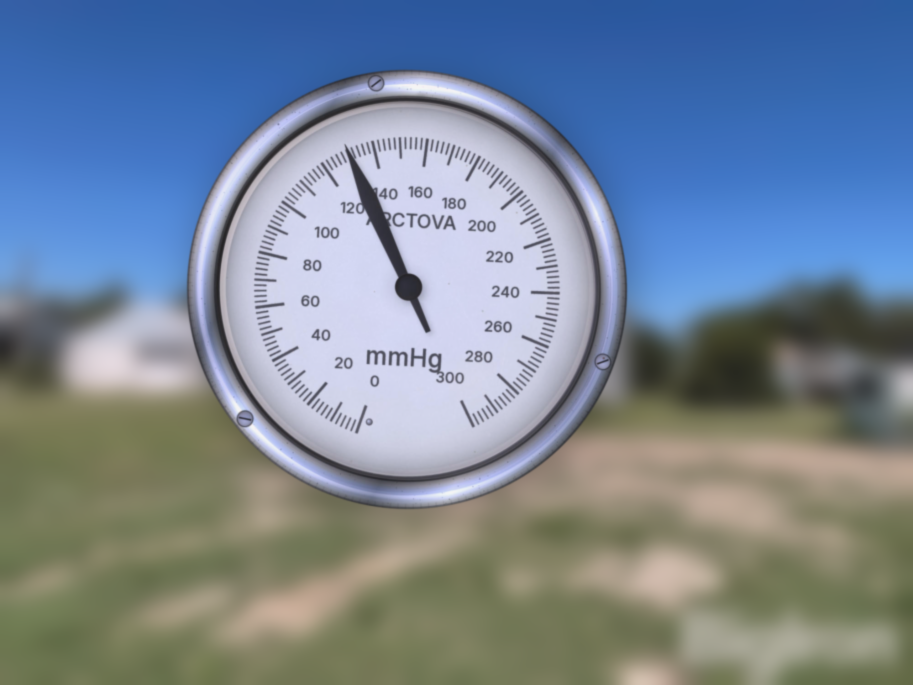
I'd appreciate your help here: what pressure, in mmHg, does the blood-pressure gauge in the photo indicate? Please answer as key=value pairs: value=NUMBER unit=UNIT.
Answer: value=130 unit=mmHg
